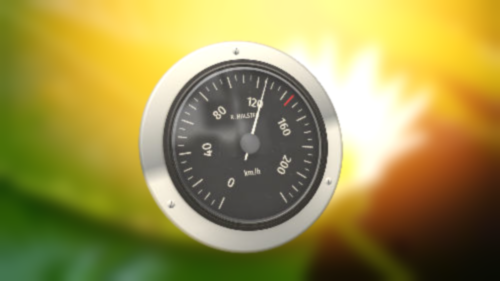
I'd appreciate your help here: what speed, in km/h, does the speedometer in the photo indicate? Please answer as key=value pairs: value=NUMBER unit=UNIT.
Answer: value=125 unit=km/h
